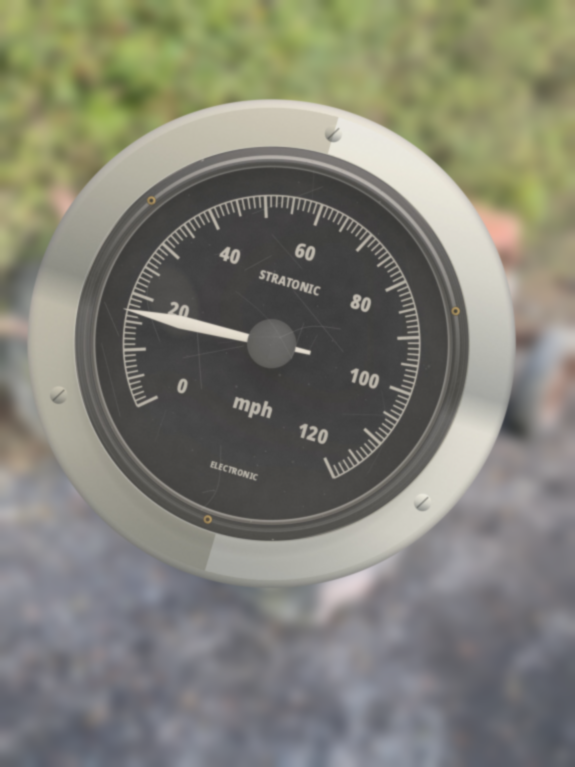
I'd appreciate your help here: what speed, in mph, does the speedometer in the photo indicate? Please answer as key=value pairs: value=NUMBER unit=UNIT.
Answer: value=17 unit=mph
